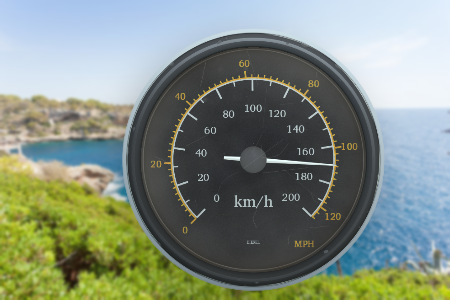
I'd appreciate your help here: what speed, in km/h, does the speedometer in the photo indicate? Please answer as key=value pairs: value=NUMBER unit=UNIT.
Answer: value=170 unit=km/h
